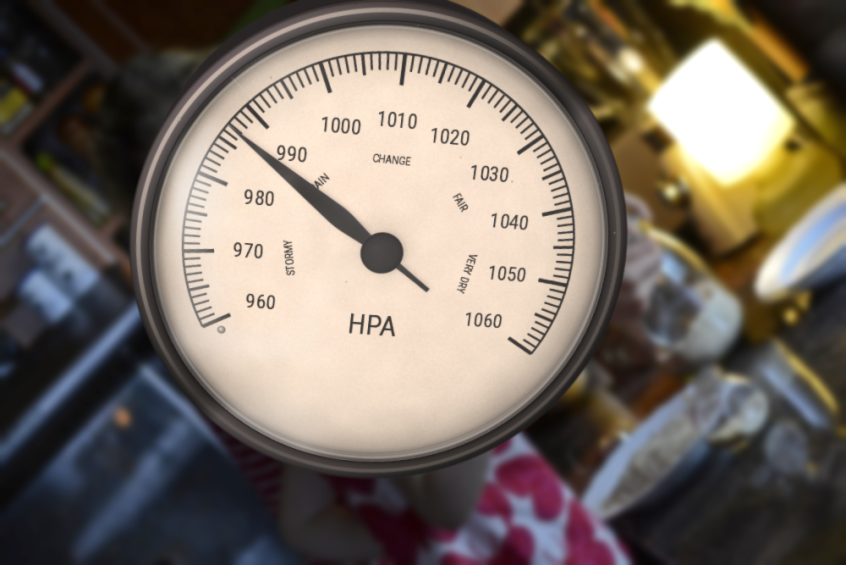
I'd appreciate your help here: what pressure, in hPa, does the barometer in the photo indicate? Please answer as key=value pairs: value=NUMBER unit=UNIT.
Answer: value=987 unit=hPa
